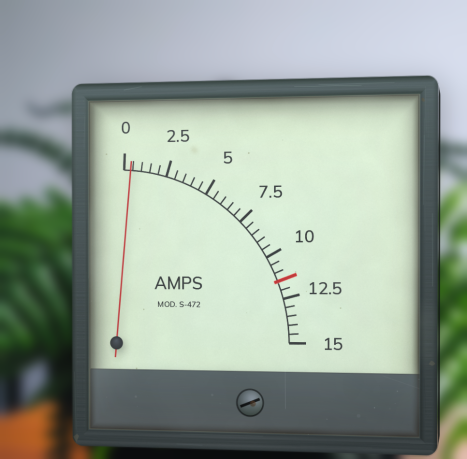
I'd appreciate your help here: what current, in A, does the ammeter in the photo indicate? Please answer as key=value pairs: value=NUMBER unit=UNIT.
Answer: value=0.5 unit=A
